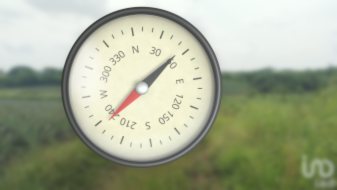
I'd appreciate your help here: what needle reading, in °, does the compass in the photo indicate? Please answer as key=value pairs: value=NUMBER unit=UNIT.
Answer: value=235 unit=°
